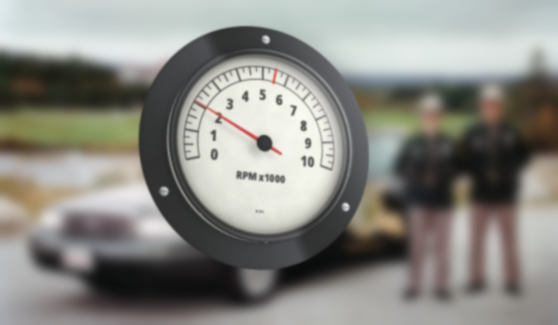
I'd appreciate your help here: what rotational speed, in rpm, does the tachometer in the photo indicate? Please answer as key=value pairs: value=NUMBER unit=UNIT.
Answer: value=2000 unit=rpm
